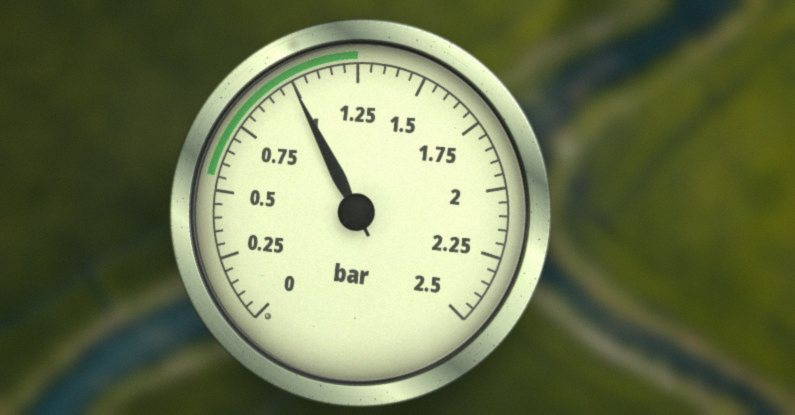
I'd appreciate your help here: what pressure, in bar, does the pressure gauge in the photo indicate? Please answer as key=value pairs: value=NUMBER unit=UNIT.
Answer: value=1 unit=bar
